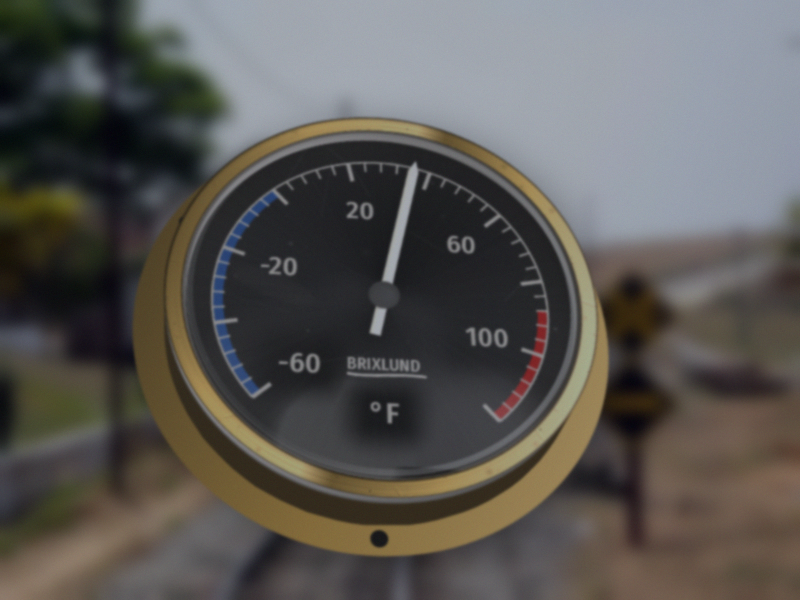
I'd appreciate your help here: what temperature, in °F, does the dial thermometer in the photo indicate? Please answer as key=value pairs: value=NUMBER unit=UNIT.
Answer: value=36 unit=°F
